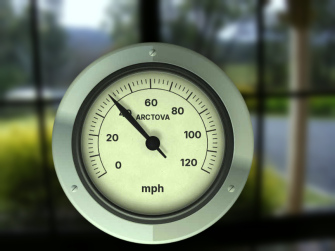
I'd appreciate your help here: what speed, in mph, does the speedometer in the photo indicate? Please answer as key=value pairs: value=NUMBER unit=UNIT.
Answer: value=40 unit=mph
